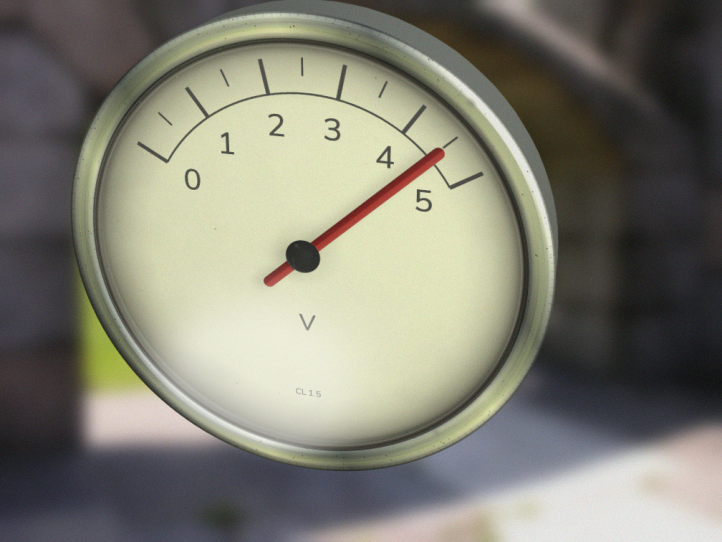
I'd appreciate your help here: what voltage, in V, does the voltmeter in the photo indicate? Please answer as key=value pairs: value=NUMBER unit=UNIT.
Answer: value=4.5 unit=V
